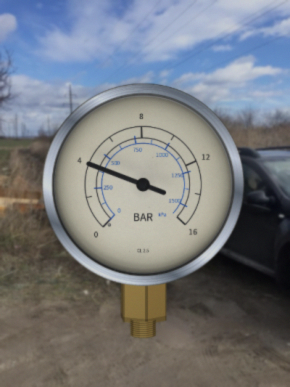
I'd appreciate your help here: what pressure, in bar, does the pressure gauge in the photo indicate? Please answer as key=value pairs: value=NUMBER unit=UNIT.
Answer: value=4 unit=bar
